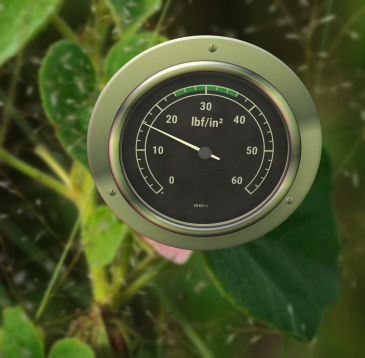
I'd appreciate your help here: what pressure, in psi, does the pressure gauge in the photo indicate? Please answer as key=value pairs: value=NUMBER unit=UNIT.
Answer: value=16 unit=psi
